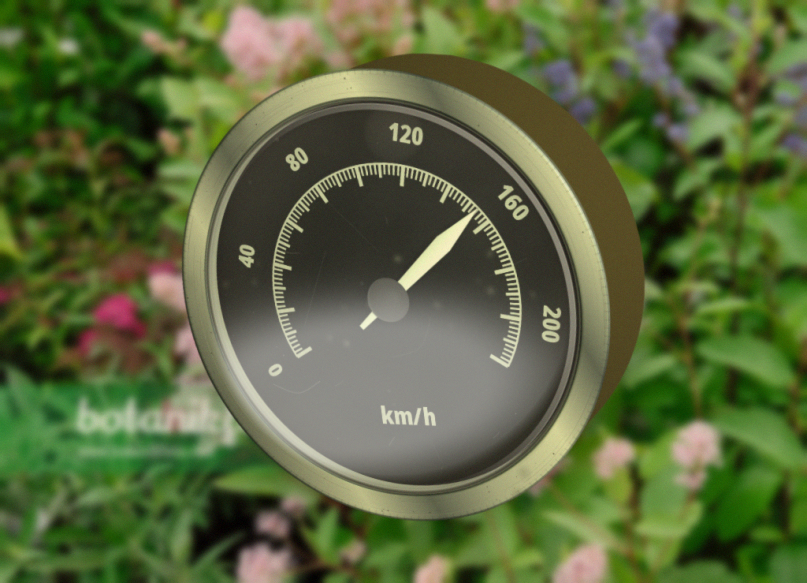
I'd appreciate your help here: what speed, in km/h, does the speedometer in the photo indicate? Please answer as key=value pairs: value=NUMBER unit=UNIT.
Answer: value=154 unit=km/h
